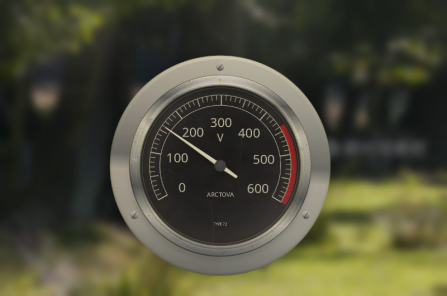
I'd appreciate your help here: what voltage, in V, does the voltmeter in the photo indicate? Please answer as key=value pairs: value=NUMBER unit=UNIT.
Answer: value=160 unit=V
